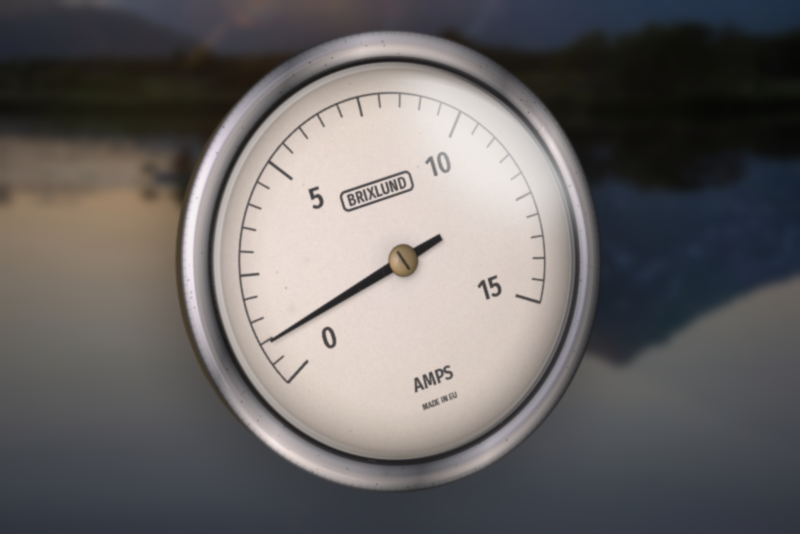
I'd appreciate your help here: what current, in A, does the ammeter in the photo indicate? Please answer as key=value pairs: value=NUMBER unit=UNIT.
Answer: value=1 unit=A
